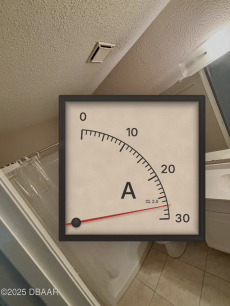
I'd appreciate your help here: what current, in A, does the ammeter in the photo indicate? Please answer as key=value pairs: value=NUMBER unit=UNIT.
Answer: value=27 unit=A
